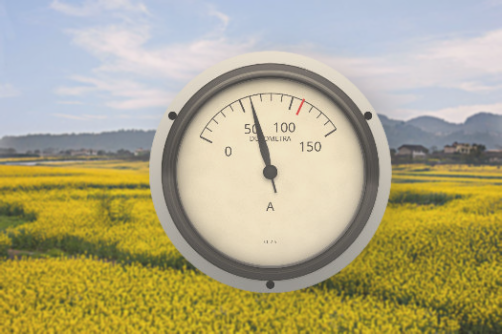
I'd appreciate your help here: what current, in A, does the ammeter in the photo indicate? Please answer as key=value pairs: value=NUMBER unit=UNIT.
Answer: value=60 unit=A
